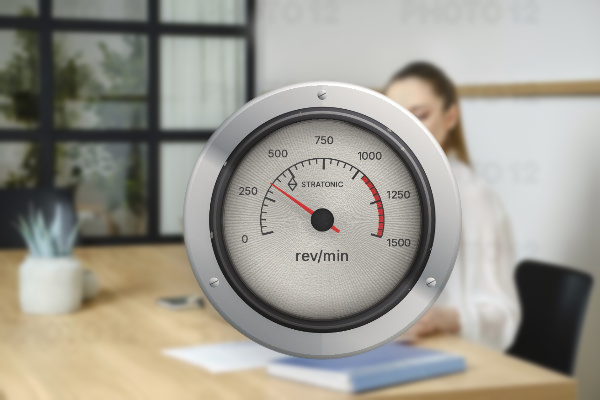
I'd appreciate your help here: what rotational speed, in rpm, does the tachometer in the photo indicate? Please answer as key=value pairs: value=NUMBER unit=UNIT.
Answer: value=350 unit=rpm
